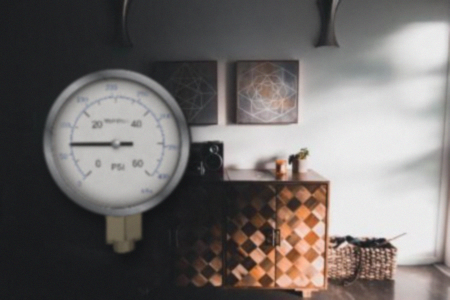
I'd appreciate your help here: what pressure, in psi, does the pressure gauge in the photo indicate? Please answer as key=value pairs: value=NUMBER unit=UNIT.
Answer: value=10 unit=psi
